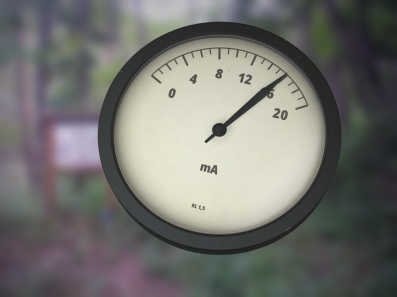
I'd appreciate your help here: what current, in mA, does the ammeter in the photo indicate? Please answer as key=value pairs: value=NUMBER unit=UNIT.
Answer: value=16 unit=mA
